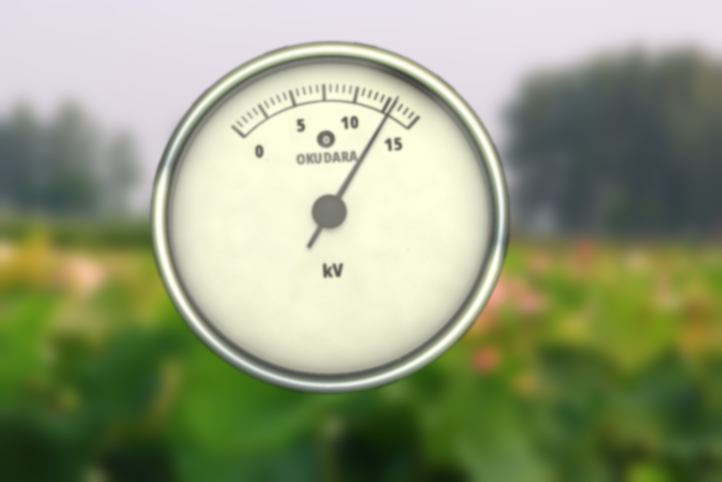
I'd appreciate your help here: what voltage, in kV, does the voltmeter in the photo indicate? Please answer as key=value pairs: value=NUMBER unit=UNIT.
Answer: value=13 unit=kV
